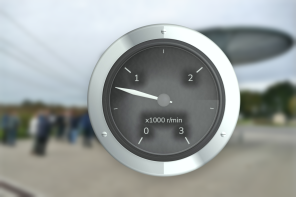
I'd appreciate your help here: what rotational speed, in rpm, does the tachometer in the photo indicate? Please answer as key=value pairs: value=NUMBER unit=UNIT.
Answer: value=750 unit=rpm
